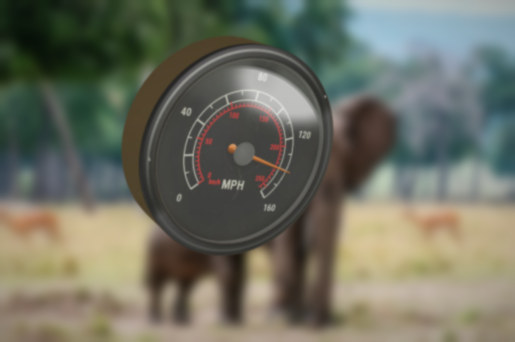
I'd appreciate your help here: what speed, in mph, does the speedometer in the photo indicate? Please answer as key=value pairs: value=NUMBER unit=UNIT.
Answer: value=140 unit=mph
